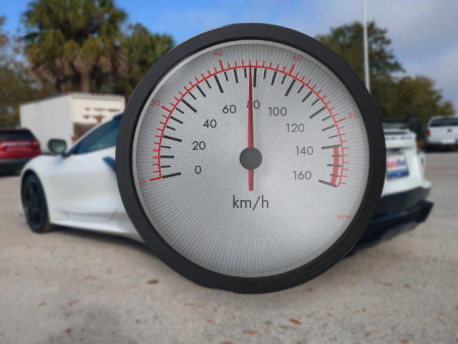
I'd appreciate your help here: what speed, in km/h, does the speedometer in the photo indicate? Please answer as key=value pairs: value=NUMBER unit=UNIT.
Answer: value=77.5 unit=km/h
